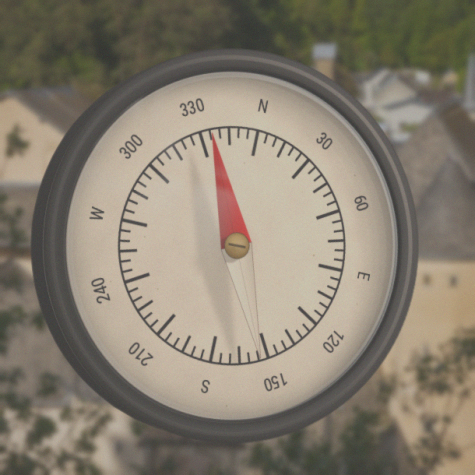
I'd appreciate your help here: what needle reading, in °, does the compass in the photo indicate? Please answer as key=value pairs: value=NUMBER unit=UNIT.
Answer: value=335 unit=°
